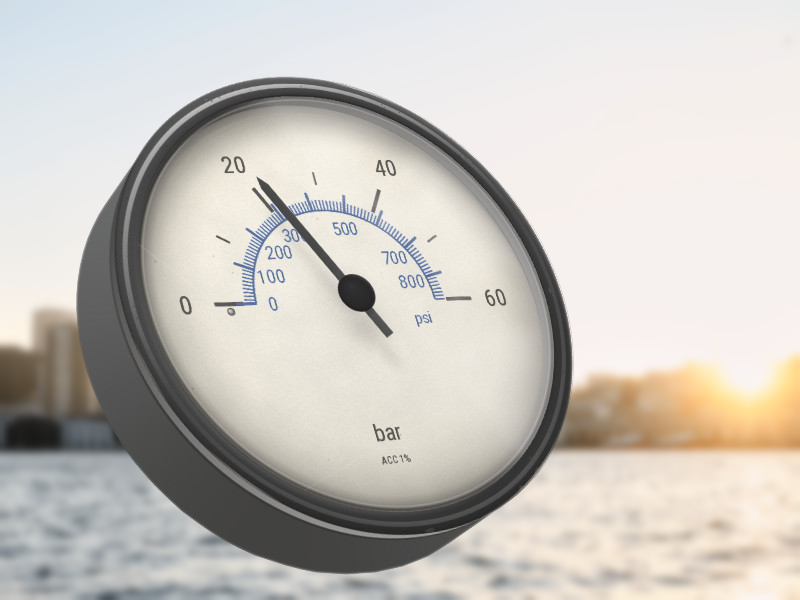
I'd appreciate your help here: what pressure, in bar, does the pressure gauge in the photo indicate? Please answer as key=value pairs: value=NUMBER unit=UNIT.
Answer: value=20 unit=bar
